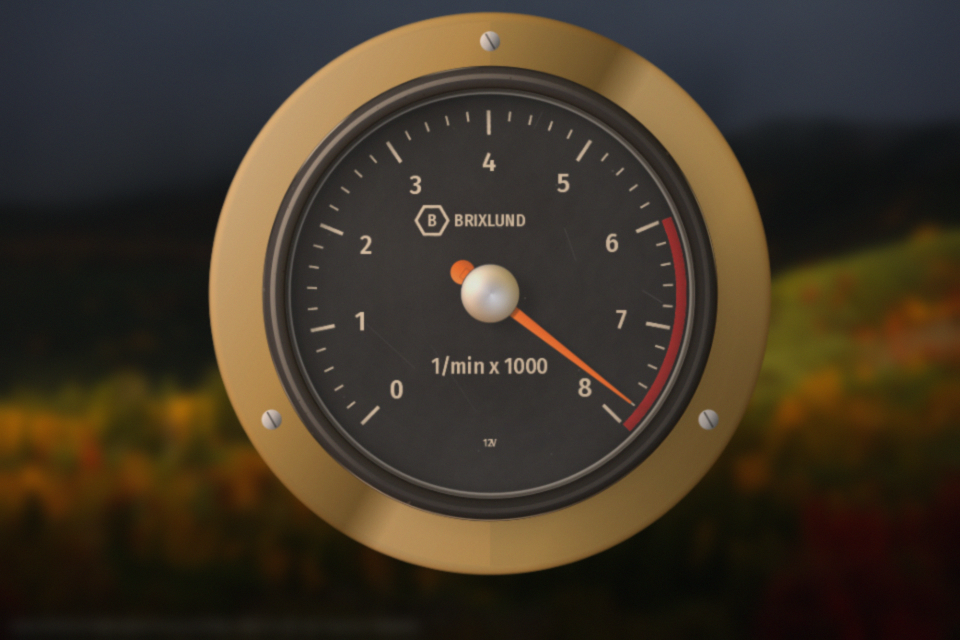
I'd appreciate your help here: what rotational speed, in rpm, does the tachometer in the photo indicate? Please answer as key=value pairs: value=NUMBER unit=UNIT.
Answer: value=7800 unit=rpm
